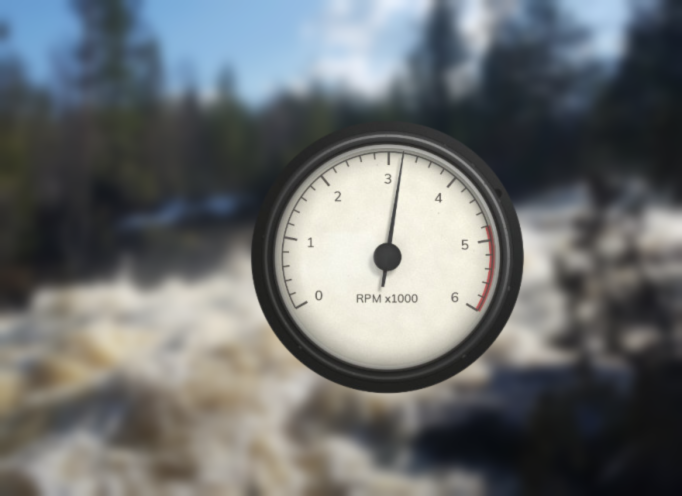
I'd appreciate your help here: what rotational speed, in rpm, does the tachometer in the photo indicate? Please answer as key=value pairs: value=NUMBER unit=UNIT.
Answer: value=3200 unit=rpm
